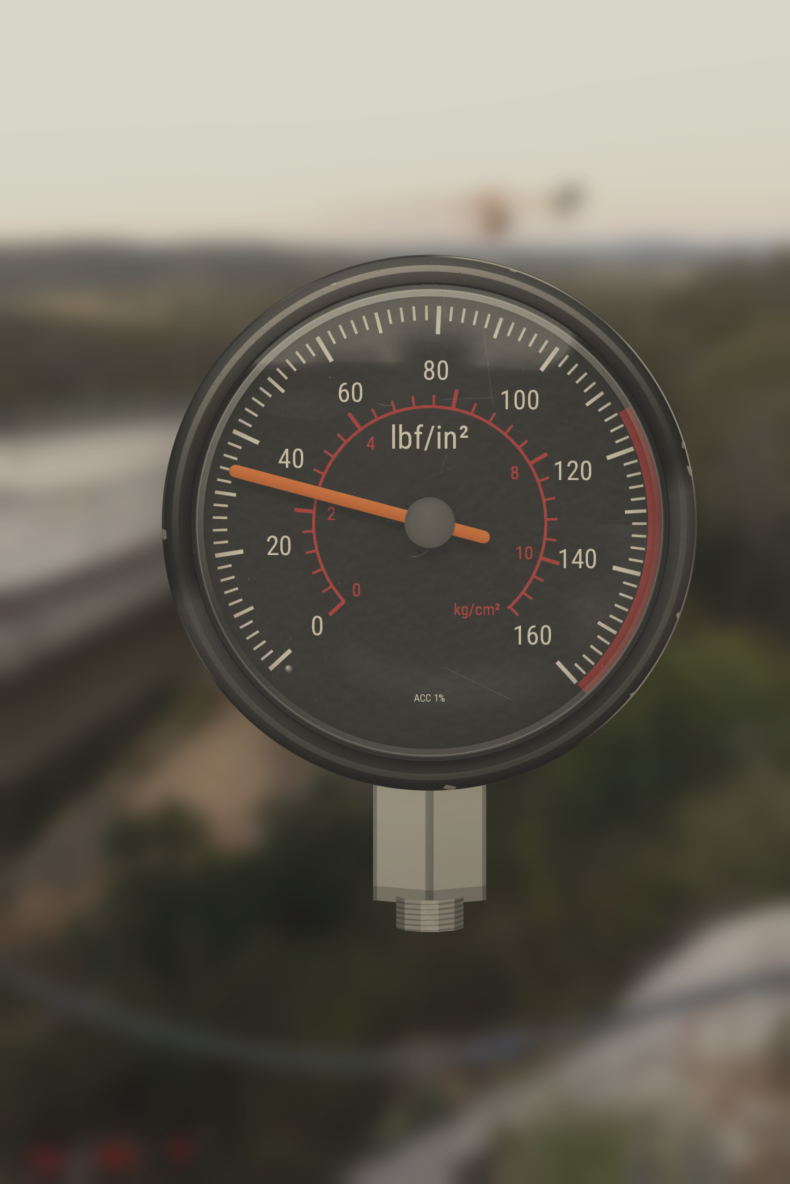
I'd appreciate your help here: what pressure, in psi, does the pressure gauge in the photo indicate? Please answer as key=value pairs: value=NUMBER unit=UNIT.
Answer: value=34 unit=psi
